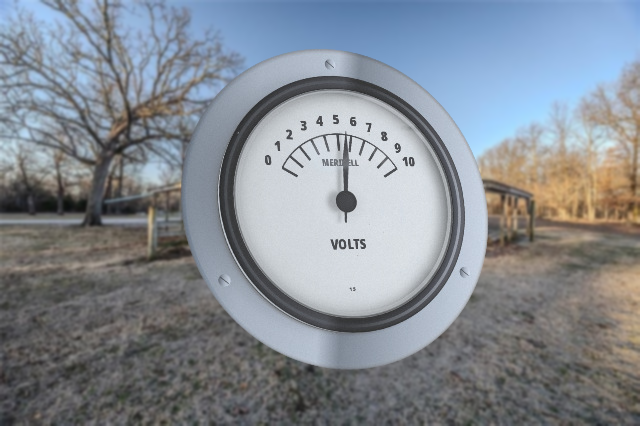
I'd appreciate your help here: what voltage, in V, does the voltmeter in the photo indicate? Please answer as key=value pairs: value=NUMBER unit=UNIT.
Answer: value=5.5 unit=V
